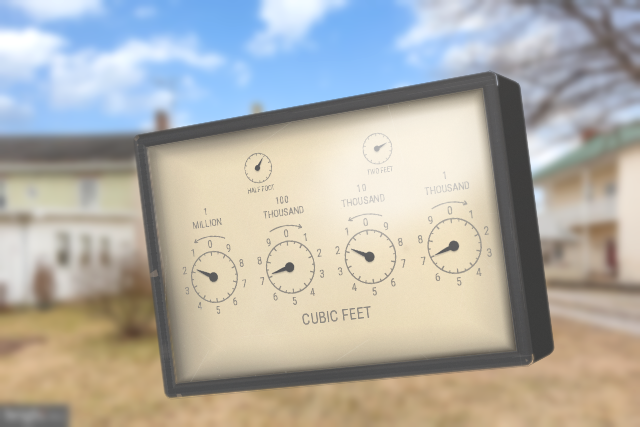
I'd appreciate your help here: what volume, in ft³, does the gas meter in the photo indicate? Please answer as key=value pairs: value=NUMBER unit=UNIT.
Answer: value=171700 unit=ft³
